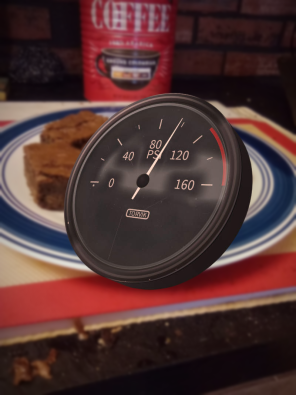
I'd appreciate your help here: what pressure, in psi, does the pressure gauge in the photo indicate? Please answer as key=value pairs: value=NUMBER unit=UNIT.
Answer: value=100 unit=psi
